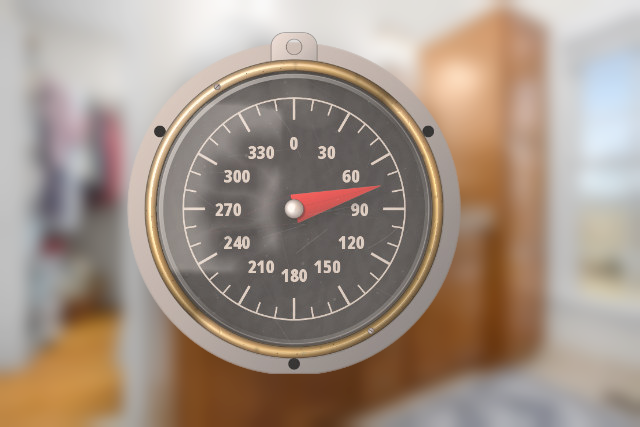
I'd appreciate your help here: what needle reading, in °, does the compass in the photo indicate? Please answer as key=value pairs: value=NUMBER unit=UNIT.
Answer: value=75 unit=°
